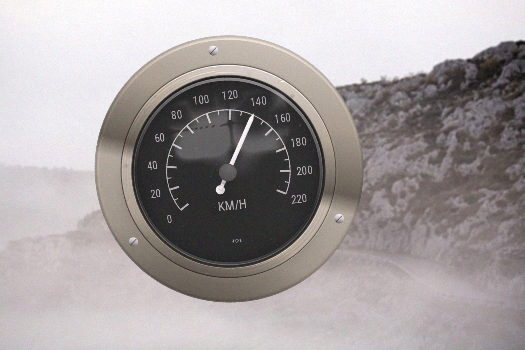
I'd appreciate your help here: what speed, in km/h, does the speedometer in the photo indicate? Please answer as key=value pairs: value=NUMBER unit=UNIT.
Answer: value=140 unit=km/h
